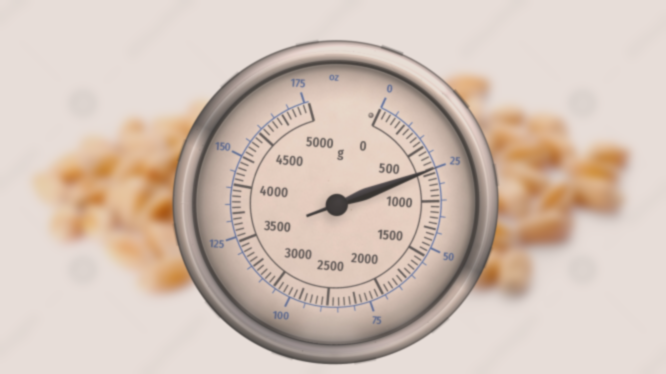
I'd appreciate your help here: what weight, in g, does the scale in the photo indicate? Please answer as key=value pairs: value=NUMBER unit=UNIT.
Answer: value=700 unit=g
